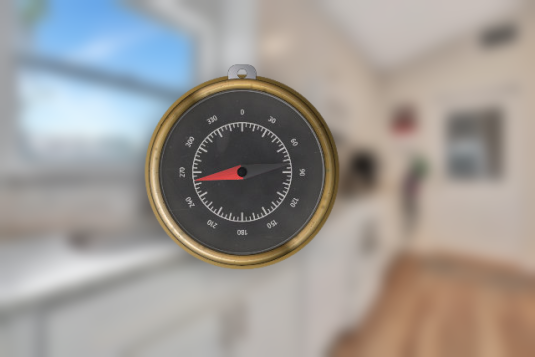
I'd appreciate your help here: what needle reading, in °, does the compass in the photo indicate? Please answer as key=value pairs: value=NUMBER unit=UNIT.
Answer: value=260 unit=°
